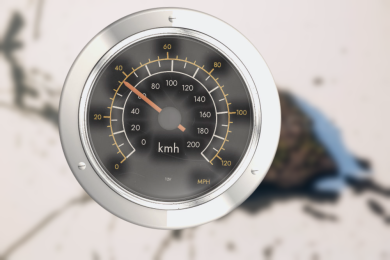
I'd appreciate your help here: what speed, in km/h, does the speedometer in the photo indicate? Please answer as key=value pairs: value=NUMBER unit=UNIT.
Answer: value=60 unit=km/h
